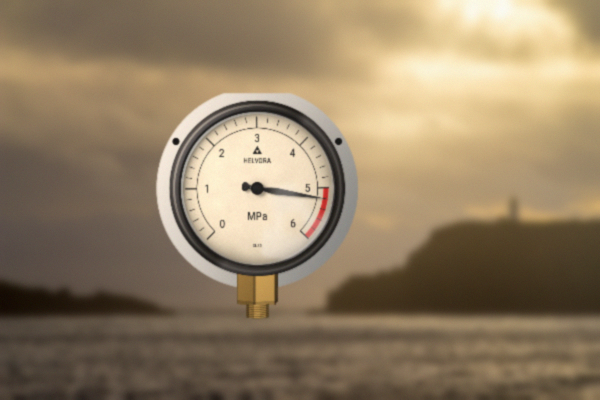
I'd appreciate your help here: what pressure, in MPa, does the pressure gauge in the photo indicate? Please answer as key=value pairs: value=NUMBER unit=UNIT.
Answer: value=5.2 unit=MPa
